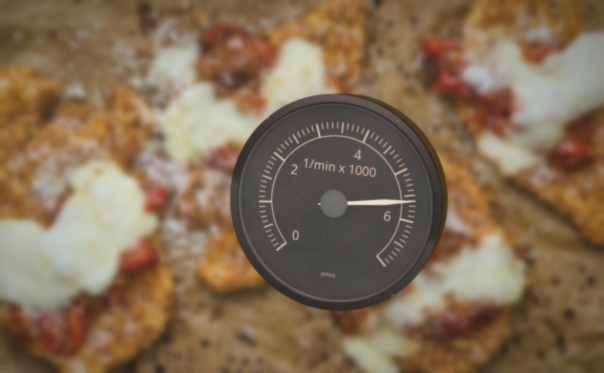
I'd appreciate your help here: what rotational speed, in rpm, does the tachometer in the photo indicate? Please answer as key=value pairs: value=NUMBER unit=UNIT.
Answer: value=5600 unit=rpm
